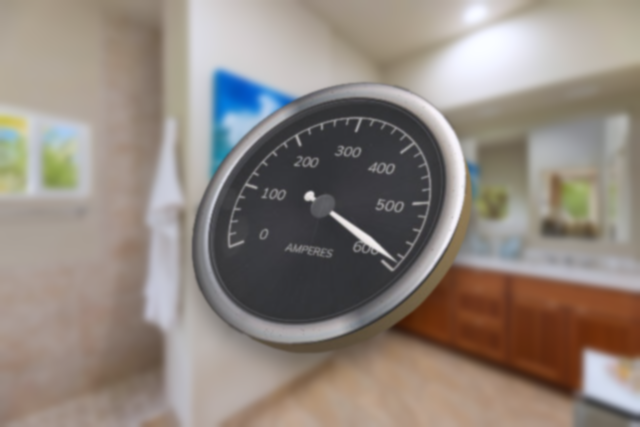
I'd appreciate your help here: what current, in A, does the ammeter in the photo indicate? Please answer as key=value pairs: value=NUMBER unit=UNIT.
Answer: value=590 unit=A
